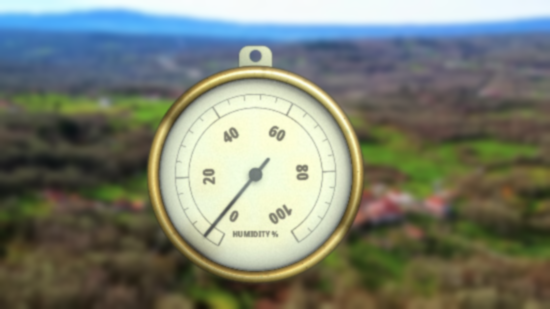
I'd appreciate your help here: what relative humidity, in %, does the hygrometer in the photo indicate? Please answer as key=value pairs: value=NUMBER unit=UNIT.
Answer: value=4 unit=%
